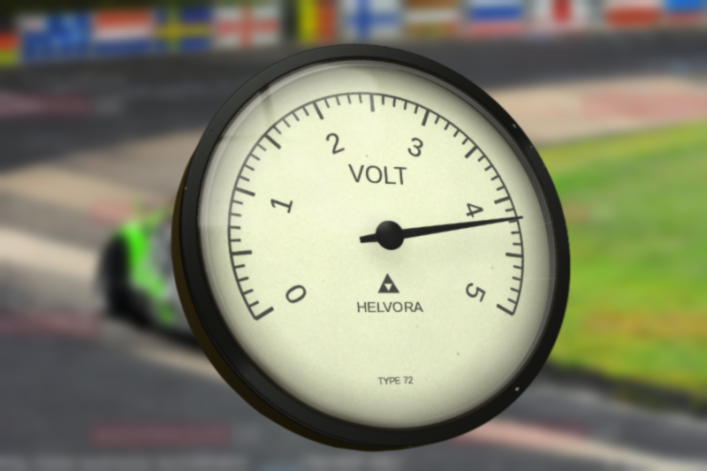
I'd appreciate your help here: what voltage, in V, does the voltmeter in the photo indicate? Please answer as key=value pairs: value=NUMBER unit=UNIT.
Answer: value=4.2 unit=V
